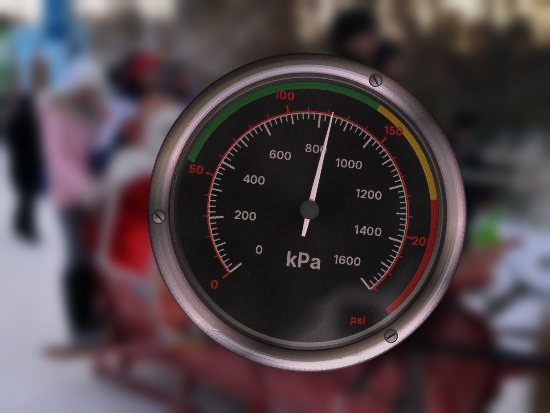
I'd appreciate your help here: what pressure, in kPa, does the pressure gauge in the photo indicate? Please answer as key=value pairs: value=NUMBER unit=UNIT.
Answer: value=840 unit=kPa
